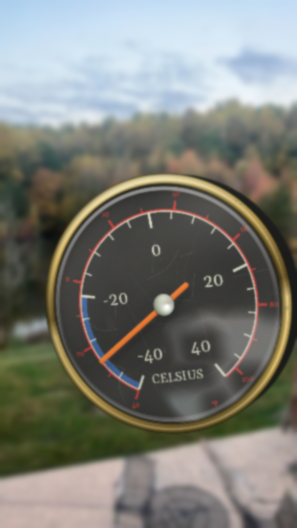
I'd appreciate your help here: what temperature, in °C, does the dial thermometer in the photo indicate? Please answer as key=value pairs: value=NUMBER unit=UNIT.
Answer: value=-32 unit=°C
